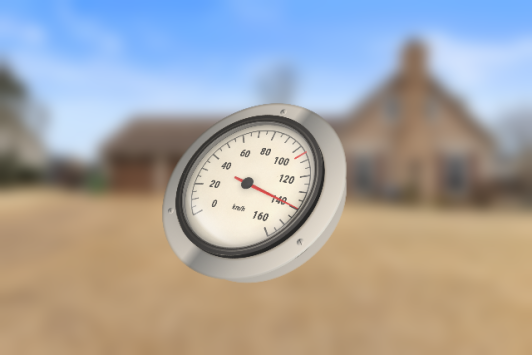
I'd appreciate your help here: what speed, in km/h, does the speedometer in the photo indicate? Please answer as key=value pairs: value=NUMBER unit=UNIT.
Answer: value=140 unit=km/h
